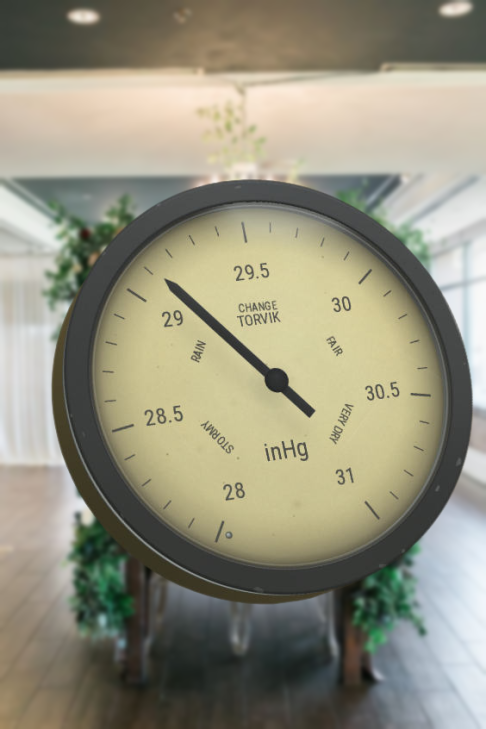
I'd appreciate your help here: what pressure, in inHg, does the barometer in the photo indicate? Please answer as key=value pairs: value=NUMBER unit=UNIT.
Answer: value=29.1 unit=inHg
